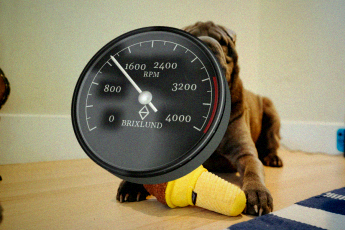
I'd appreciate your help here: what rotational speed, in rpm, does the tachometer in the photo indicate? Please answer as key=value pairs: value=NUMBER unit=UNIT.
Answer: value=1300 unit=rpm
